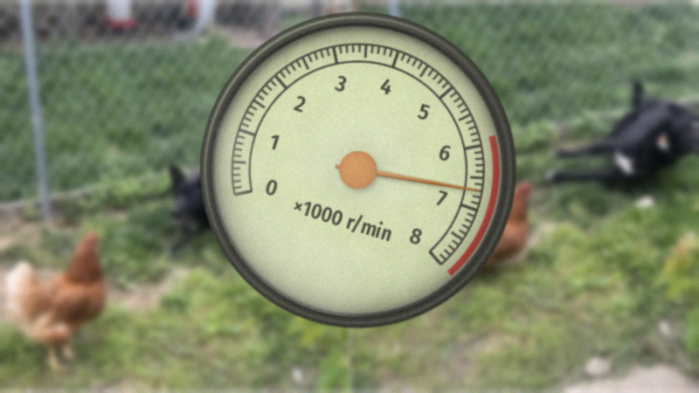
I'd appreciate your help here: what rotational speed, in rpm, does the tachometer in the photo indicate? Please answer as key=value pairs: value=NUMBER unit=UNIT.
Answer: value=6700 unit=rpm
